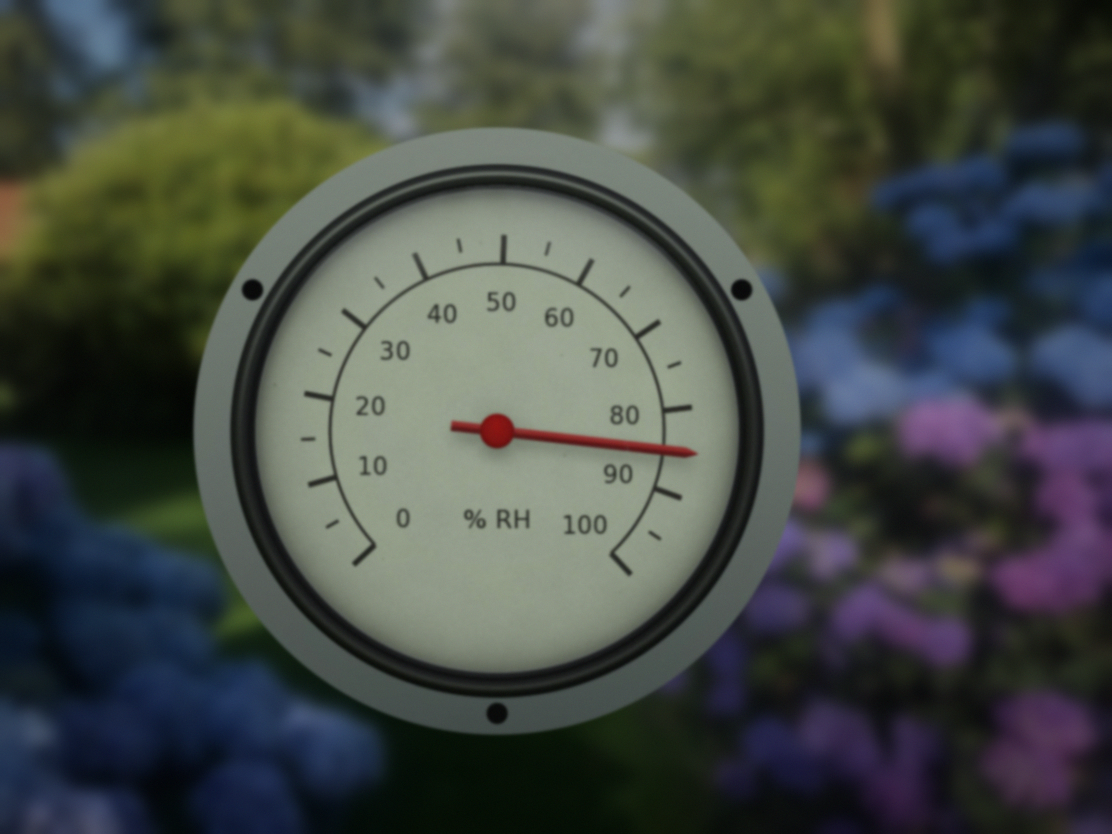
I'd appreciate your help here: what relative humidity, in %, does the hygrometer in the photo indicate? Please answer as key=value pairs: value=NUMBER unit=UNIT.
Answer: value=85 unit=%
